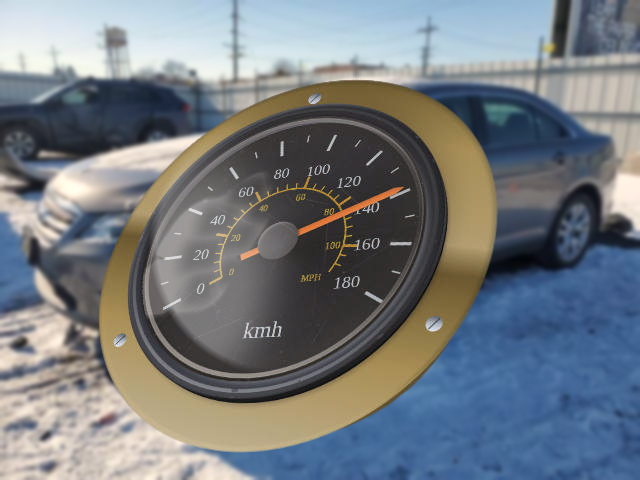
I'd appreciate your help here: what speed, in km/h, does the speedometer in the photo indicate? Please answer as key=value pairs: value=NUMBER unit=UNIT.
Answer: value=140 unit=km/h
